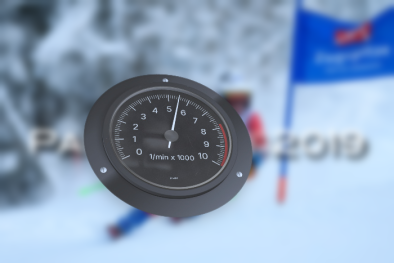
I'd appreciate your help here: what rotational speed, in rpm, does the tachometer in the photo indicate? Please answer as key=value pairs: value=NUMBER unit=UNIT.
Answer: value=5500 unit=rpm
